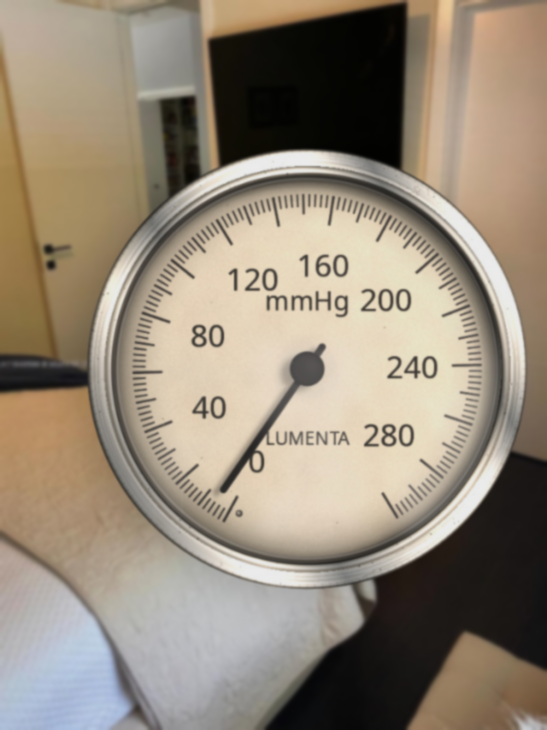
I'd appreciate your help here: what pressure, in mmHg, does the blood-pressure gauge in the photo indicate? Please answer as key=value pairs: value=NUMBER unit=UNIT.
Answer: value=6 unit=mmHg
